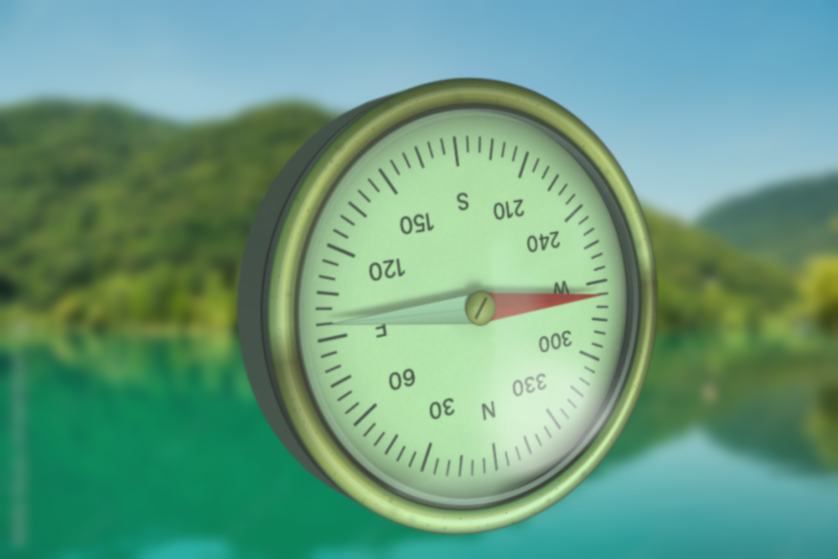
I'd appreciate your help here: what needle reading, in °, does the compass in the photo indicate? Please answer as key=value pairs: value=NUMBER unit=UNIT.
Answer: value=275 unit=°
